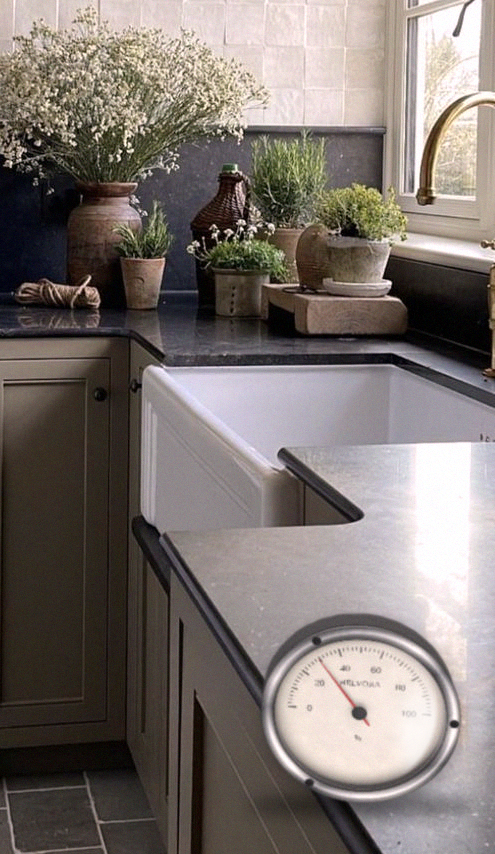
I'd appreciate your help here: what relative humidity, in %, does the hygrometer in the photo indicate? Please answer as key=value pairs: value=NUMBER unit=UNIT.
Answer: value=30 unit=%
